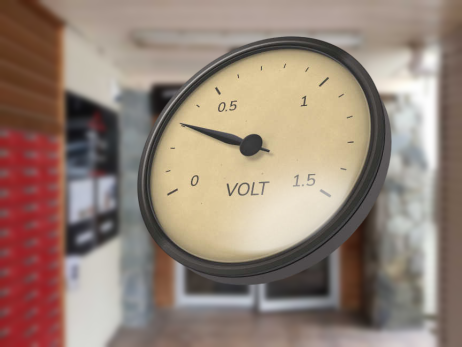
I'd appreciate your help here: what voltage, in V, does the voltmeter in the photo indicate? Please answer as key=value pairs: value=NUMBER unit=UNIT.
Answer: value=0.3 unit=V
